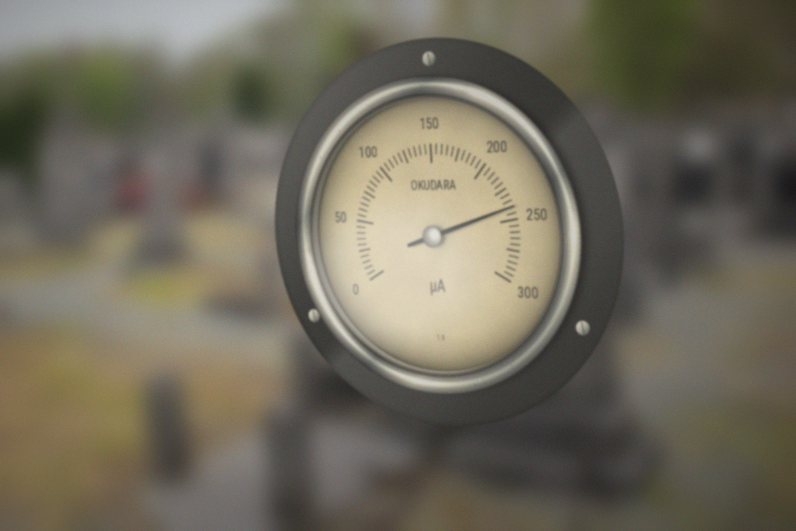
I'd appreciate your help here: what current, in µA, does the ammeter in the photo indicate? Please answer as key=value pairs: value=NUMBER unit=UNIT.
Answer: value=240 unit=µA
